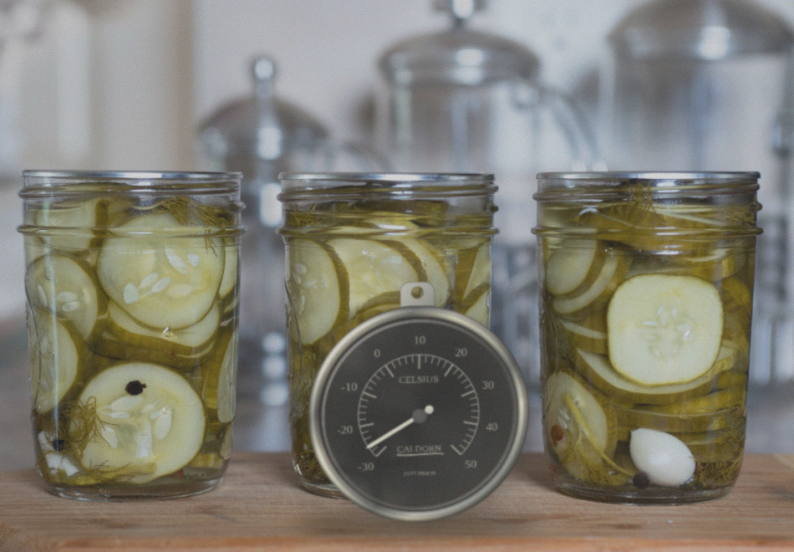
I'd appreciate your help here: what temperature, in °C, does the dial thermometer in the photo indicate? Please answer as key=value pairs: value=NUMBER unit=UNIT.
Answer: value=-26 unit=°C
